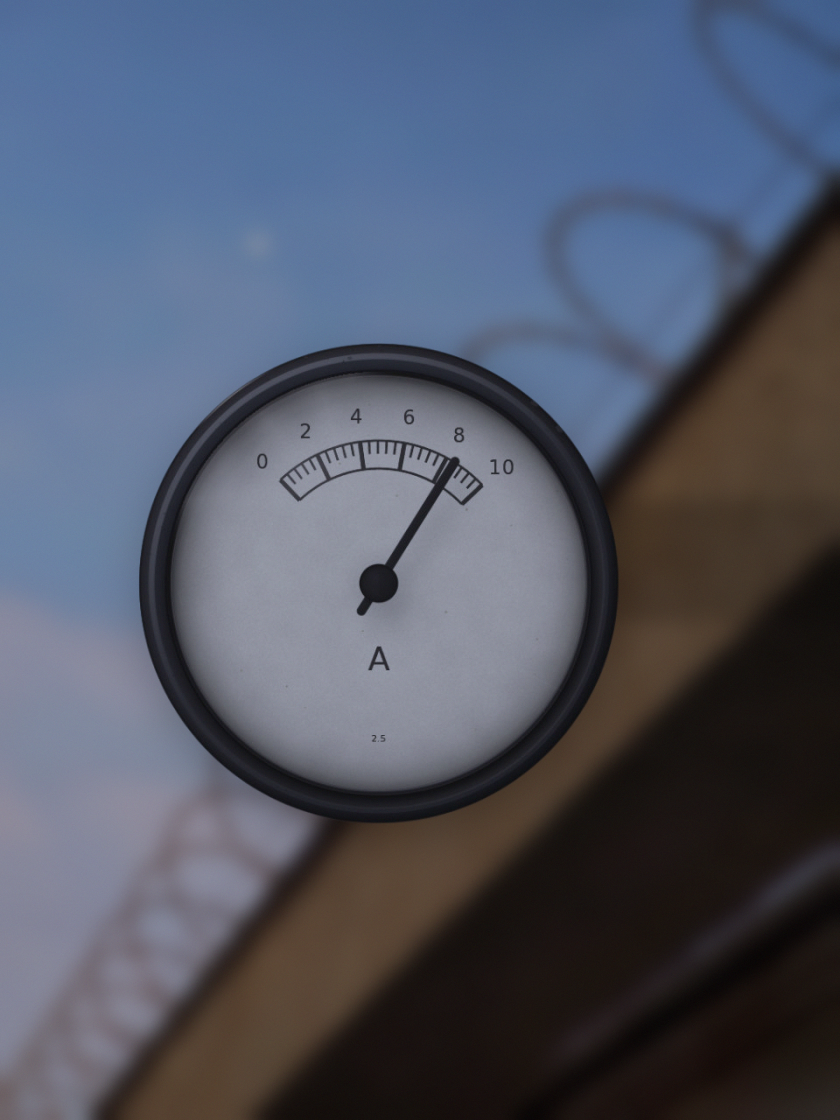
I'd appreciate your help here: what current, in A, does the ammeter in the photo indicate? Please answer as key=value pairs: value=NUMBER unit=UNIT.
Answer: value=8.4 unit=A
